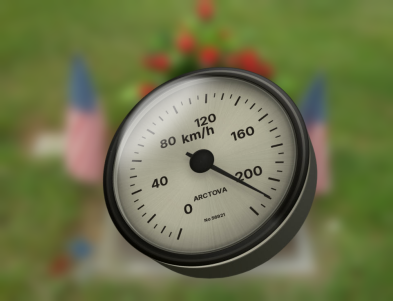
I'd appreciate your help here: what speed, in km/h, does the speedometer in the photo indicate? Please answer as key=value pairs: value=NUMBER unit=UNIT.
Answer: value=210 unit=km/h
